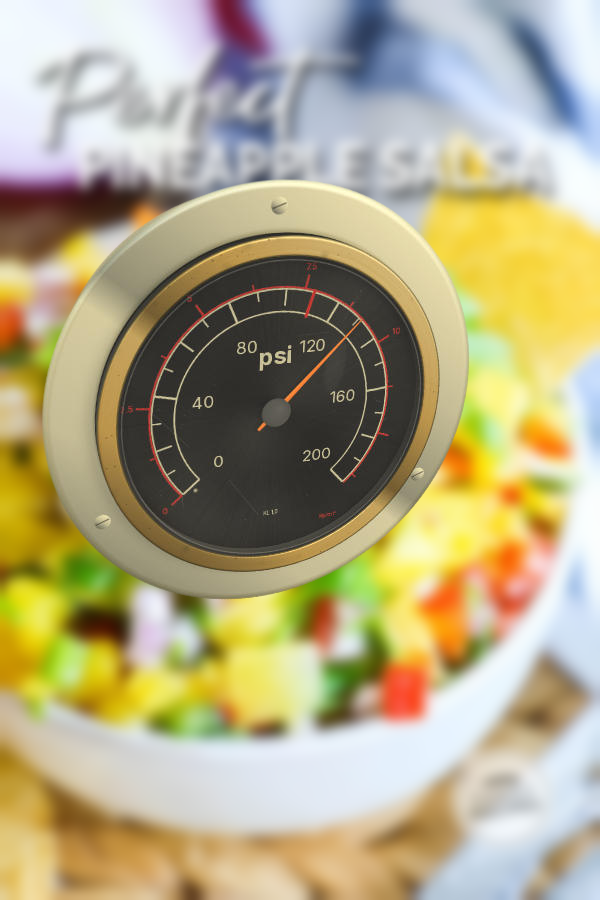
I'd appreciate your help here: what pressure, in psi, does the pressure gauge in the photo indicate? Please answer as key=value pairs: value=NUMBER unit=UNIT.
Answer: value=130 unit=psi
